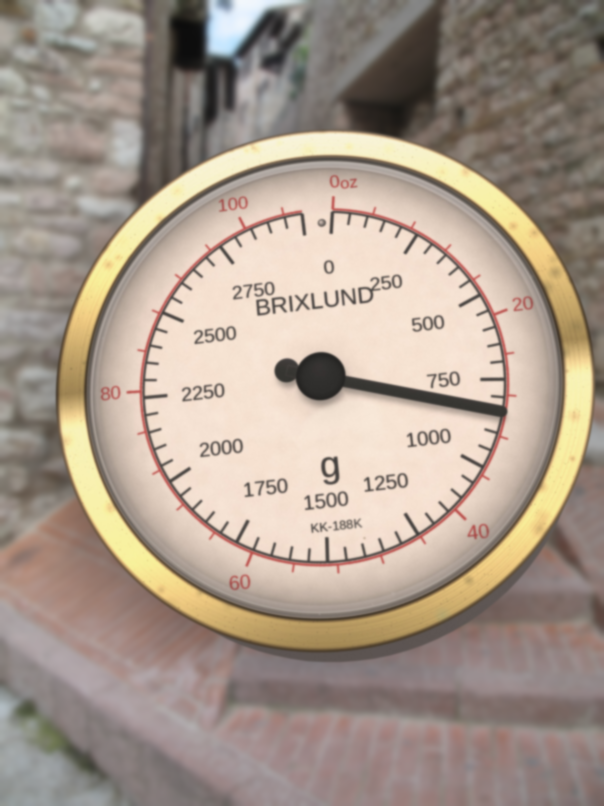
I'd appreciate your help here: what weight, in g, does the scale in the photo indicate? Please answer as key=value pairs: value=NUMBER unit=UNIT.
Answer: value=850 unit=g
